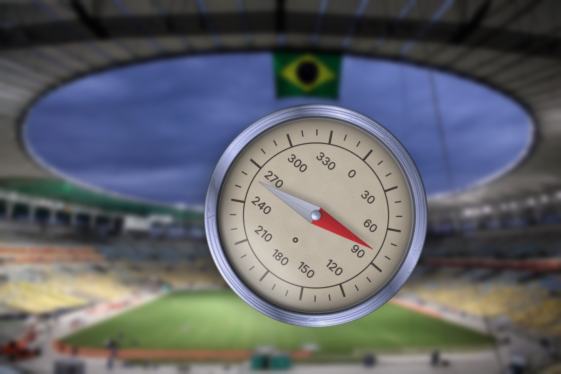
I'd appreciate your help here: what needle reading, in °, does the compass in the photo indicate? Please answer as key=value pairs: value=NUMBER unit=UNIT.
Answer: value=80 unit=°
